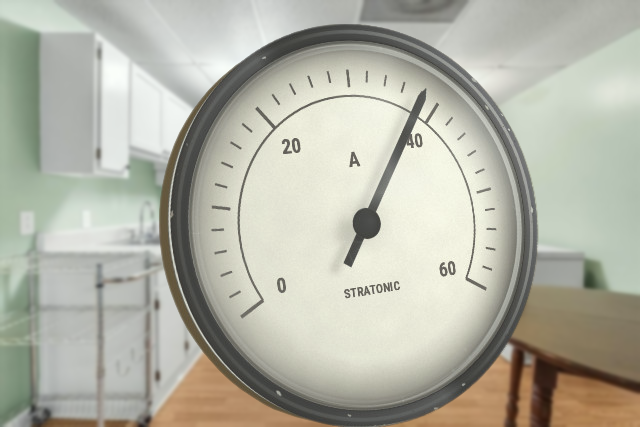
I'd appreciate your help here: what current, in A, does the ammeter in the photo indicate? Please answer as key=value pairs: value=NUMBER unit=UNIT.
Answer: value=38 unit=A
